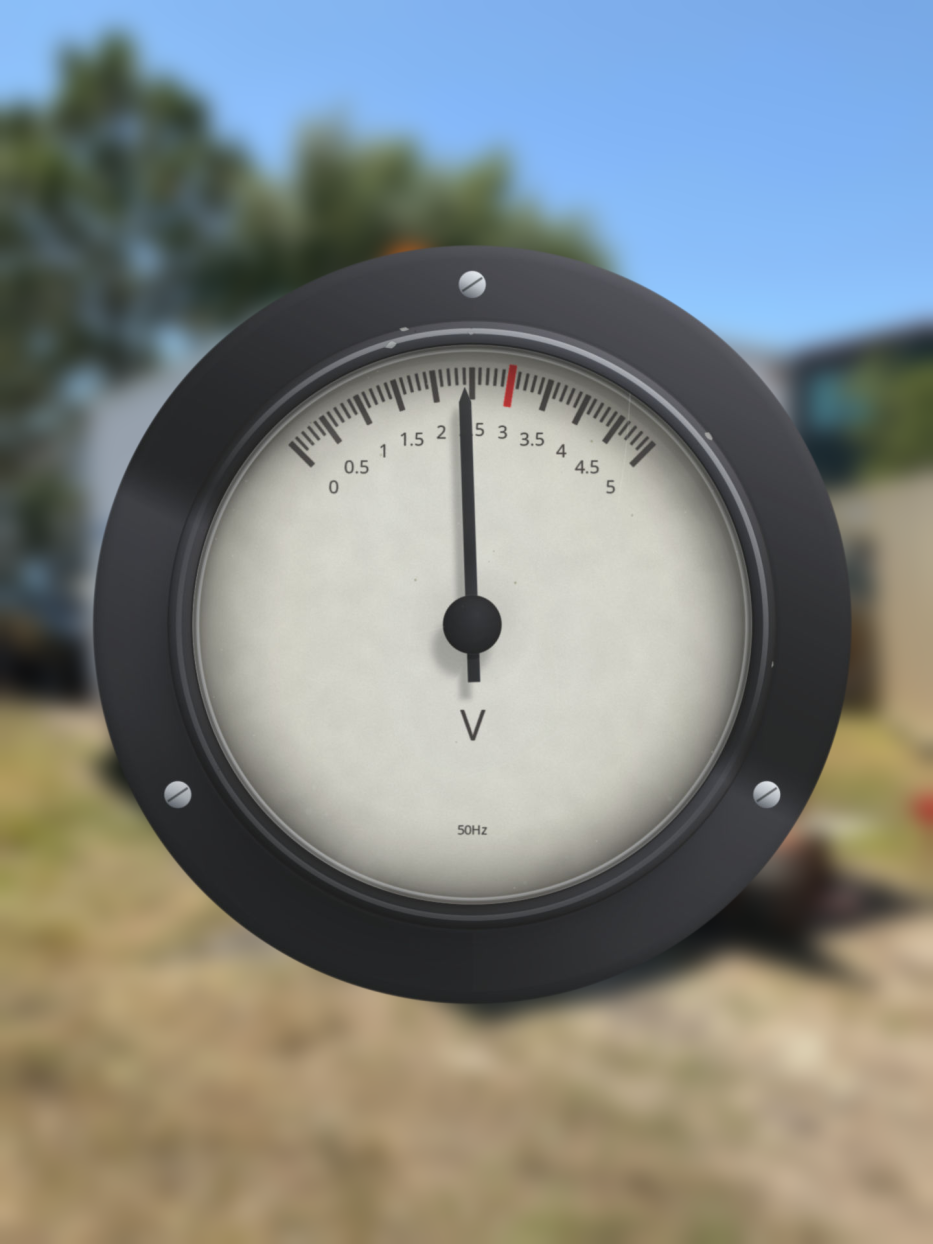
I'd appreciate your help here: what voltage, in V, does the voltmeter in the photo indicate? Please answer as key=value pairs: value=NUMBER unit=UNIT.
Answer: value=2.4 unit=V
